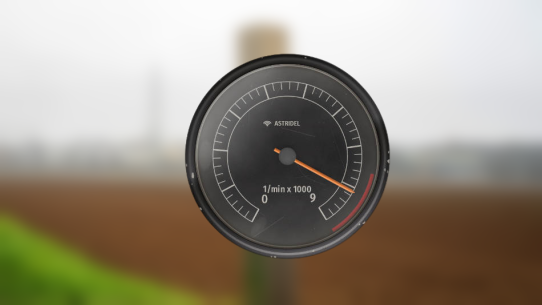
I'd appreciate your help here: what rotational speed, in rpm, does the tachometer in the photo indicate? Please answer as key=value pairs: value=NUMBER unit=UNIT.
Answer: value=8100 unit=rpm
